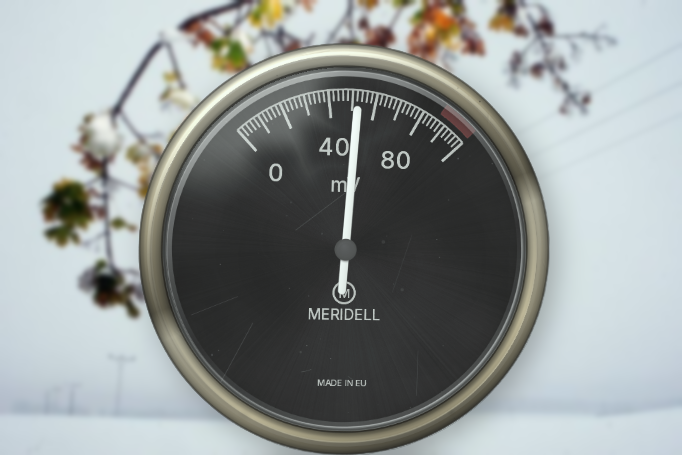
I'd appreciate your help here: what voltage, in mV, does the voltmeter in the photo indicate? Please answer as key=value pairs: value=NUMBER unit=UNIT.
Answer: value=52 unit=mV
